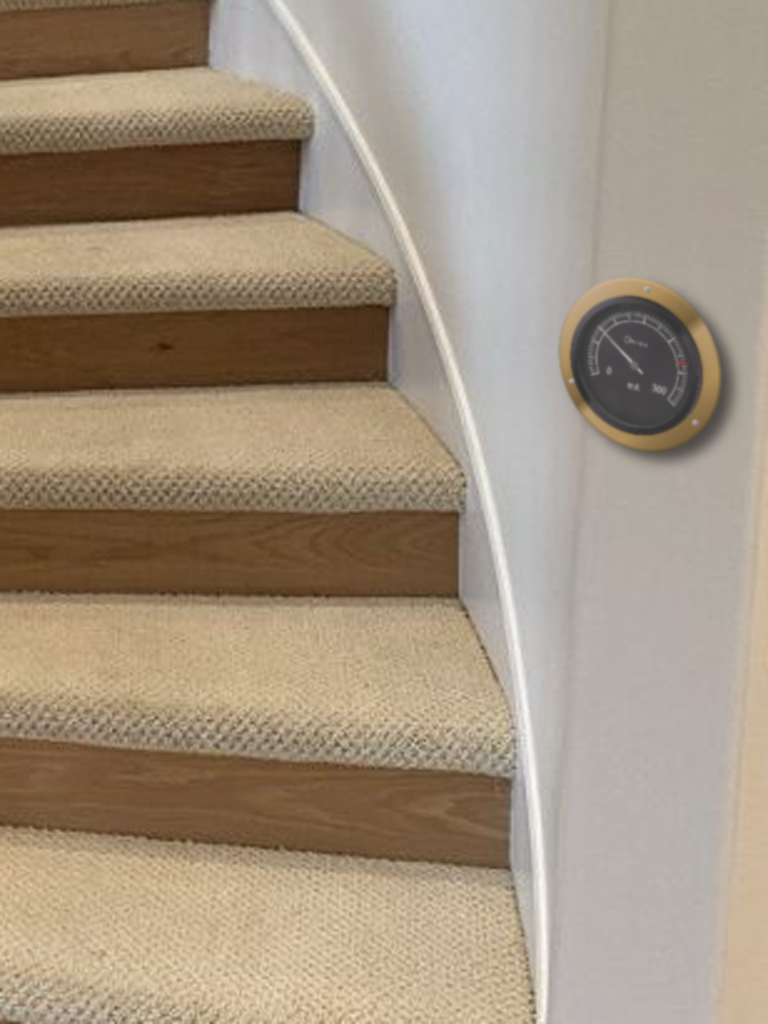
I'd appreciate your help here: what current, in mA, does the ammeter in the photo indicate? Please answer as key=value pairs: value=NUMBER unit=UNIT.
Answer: value=75 unit=mA
